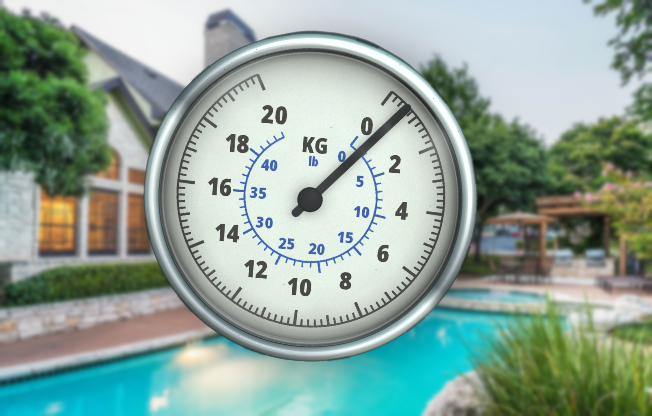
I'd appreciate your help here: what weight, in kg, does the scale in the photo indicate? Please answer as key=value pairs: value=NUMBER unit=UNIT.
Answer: value=0.6 unit=kg
